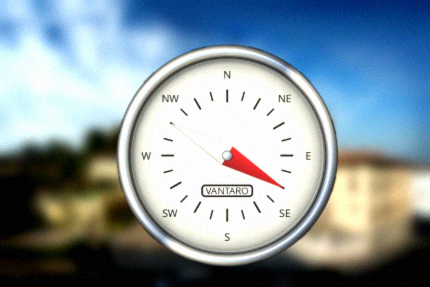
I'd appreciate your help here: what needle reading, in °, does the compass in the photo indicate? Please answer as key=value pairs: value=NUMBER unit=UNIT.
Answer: value=120 unit=°
